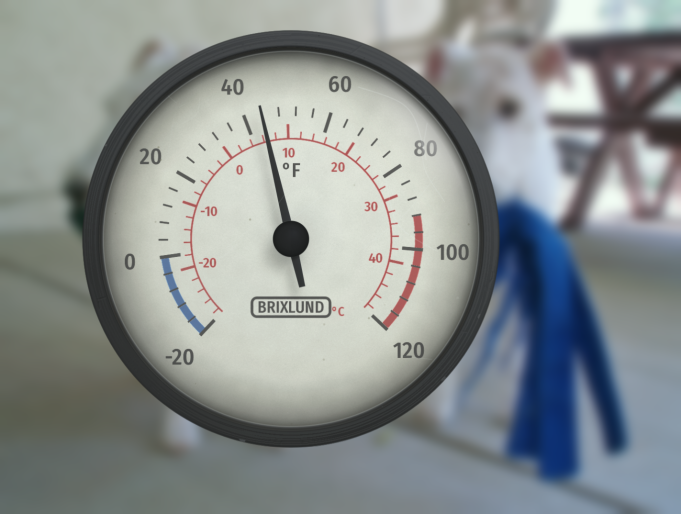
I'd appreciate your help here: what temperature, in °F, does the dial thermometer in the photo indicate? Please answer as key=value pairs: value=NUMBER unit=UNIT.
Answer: value=44 unit=°F
